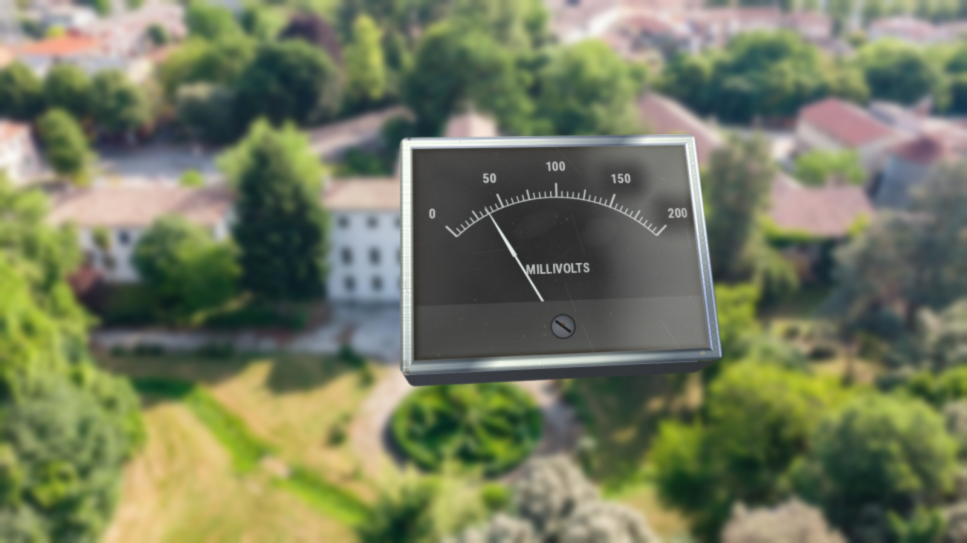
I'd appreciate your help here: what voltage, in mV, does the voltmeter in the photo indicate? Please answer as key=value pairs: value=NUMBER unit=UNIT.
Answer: value=35 unit=mV
